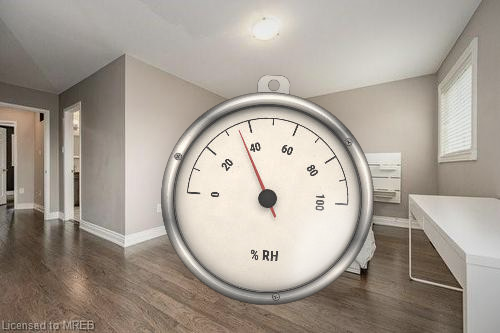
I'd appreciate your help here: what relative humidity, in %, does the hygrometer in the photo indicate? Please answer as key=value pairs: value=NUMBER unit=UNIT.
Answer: value=35 unit=%
